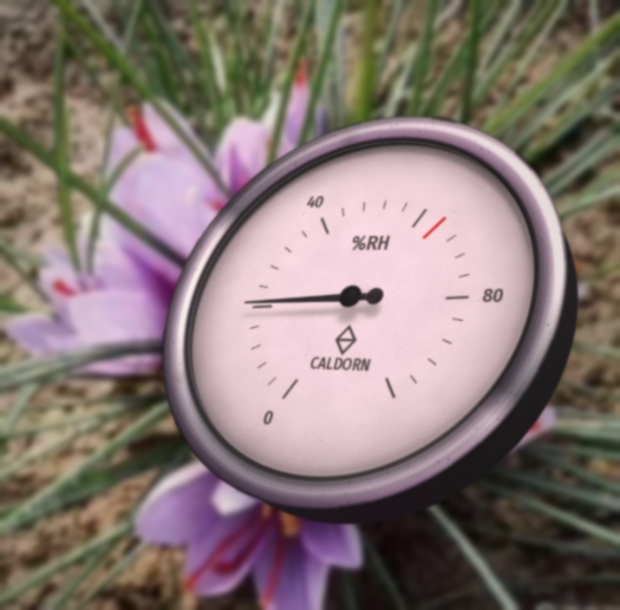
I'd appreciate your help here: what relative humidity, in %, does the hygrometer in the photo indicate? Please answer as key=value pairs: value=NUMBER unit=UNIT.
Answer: value=20 unit=%
